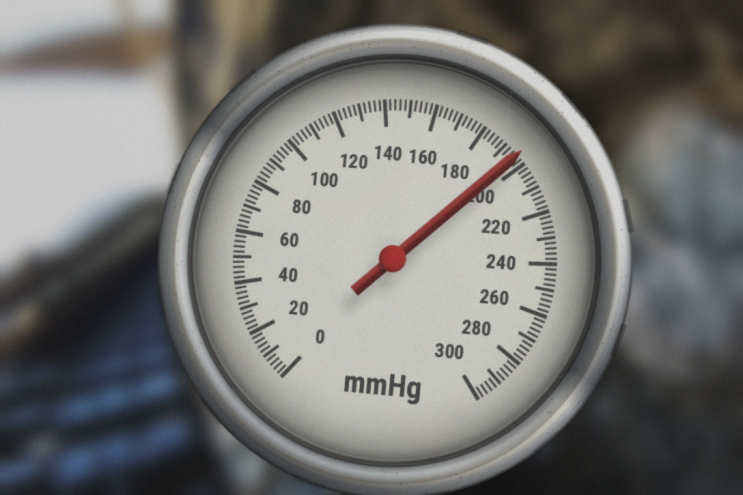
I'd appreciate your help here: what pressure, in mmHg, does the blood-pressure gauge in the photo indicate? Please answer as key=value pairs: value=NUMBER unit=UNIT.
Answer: value=196 unit=mmHg
